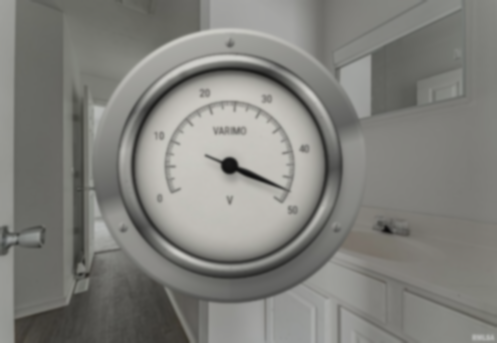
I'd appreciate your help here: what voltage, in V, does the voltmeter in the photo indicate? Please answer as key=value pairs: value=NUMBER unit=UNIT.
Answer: value=47.5 unit=V
